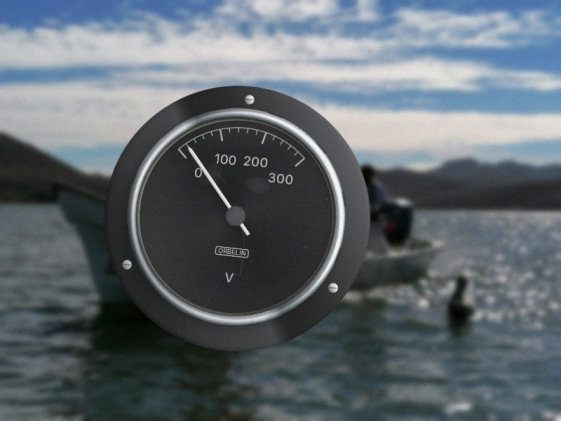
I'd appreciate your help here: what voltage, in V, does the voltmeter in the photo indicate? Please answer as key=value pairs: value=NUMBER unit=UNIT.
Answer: value=20 unit=V
